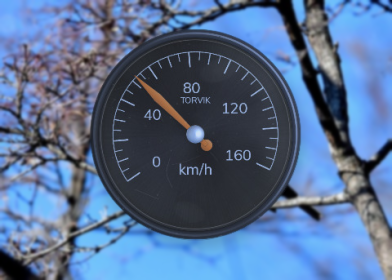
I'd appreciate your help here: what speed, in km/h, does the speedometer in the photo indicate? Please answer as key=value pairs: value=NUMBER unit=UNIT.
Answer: value=52.5 unit=km/h
